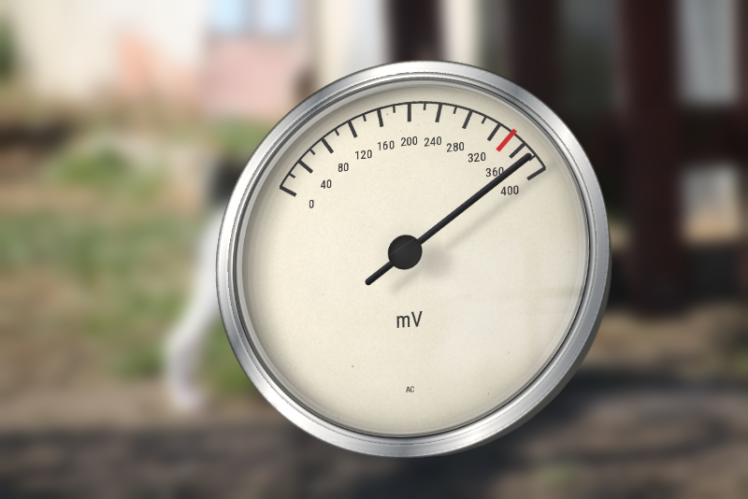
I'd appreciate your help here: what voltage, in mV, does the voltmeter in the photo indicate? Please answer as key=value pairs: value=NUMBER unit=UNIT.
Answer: value=380 unit=mV
